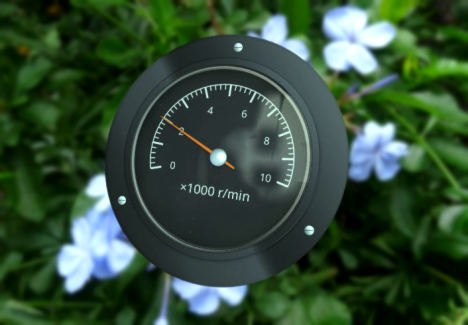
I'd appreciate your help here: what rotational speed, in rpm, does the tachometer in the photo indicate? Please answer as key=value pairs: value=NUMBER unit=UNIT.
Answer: value=2000 unit=rpm
